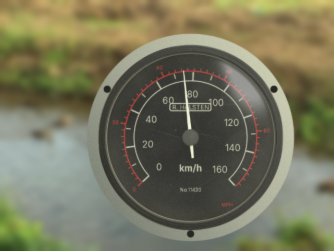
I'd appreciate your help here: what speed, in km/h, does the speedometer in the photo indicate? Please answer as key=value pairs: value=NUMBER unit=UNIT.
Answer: value=75 unit=km/h
